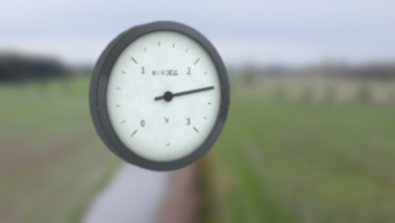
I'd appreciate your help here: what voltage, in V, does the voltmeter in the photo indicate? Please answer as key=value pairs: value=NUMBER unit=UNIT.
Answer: value=2.4 unit=V
